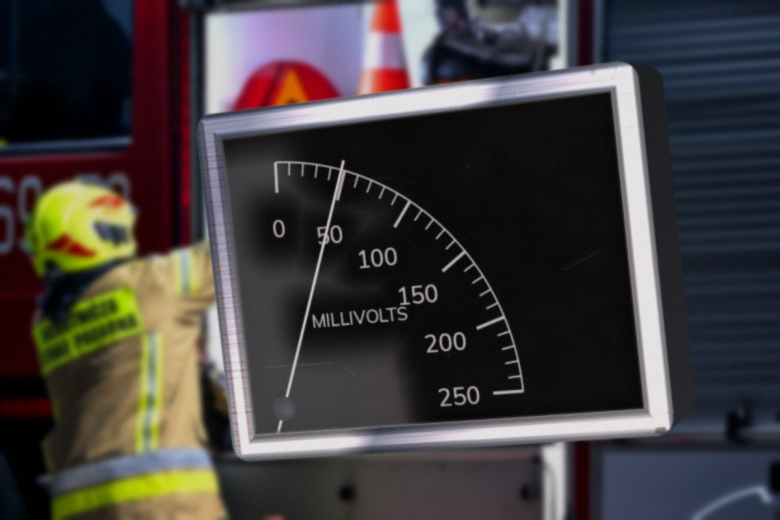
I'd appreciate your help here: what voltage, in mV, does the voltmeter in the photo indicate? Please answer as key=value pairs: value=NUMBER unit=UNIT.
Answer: value=50 unit=mV
